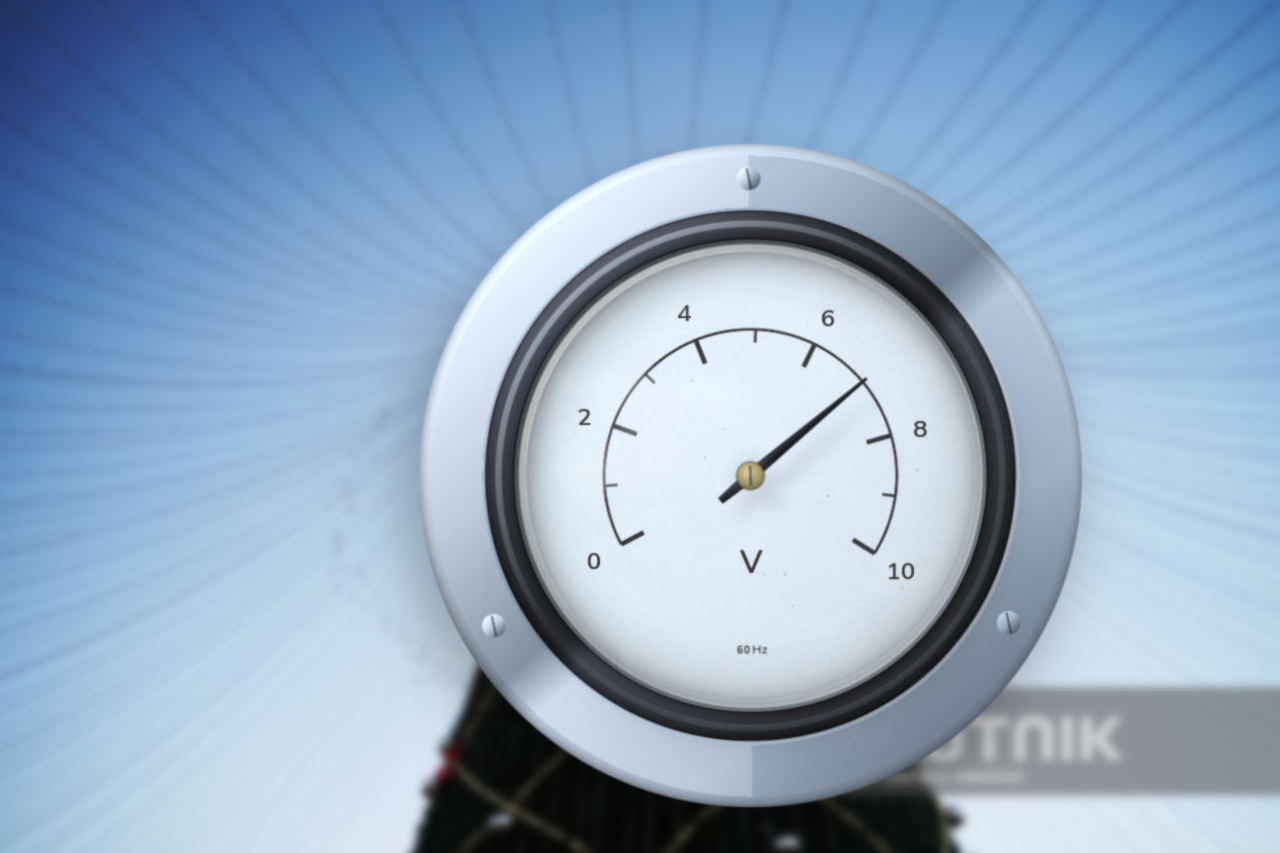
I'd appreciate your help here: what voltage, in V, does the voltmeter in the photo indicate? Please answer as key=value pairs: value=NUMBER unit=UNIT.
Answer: value=7 unit=V
